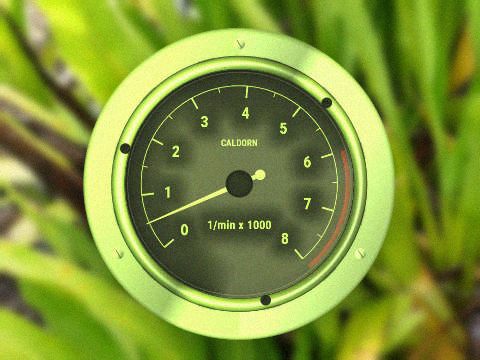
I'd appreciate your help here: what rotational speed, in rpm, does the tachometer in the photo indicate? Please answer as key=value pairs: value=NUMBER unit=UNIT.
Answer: value=500 unit=rpm
